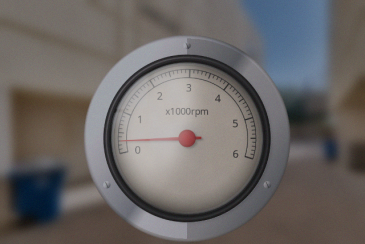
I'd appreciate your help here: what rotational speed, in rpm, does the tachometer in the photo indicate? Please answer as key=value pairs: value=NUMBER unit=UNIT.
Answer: value=300 unit=rpm
